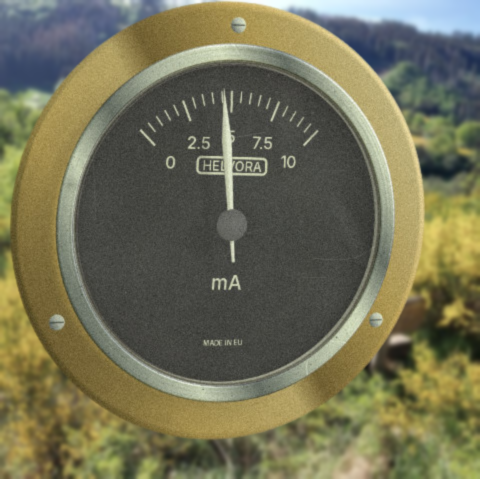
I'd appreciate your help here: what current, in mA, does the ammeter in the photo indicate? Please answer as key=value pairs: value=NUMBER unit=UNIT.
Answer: value=4.5 unit=mA
